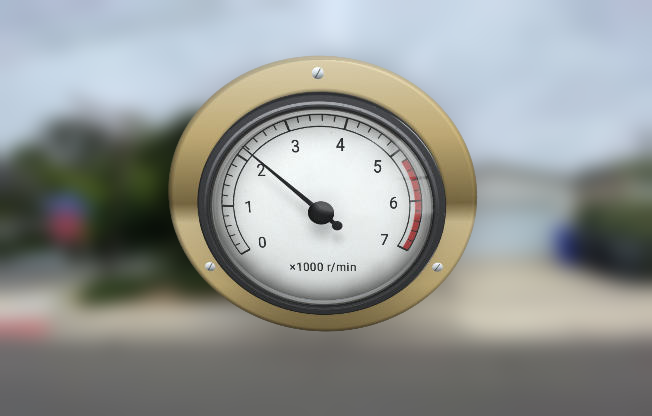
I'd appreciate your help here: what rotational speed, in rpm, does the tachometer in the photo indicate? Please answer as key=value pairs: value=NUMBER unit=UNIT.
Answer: value=2200 unit=rpm
